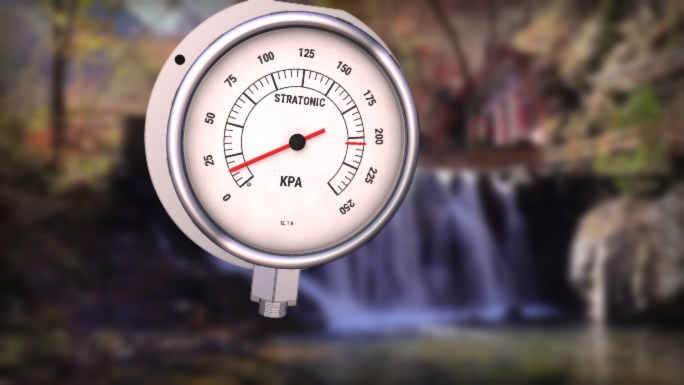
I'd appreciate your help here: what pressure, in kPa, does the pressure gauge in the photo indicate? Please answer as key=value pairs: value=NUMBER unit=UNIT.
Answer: value=15 unit=kPa
